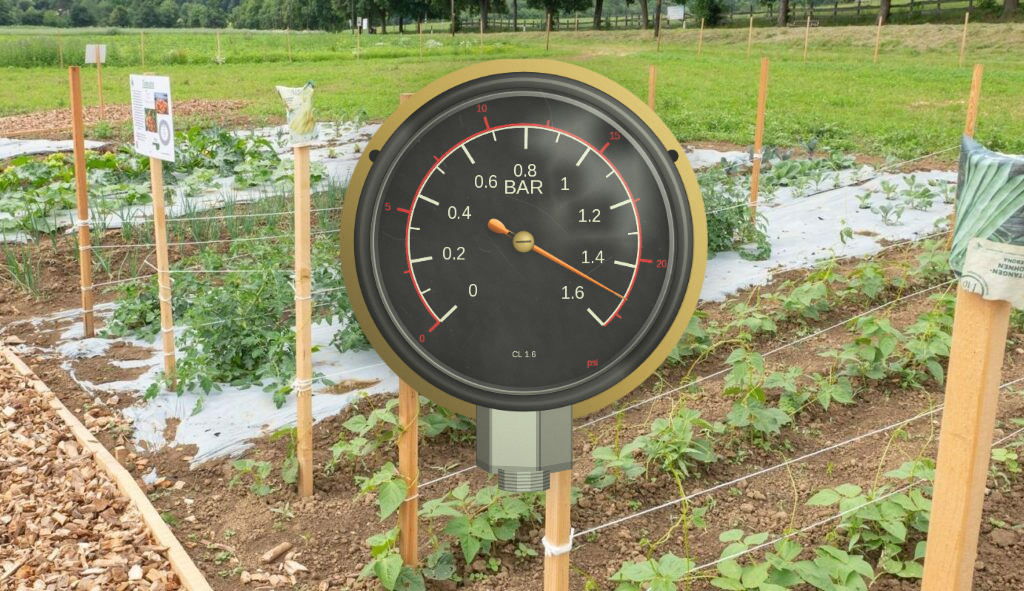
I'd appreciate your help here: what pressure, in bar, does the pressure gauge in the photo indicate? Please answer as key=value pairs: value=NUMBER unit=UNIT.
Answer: value=1.5 unit=bar
